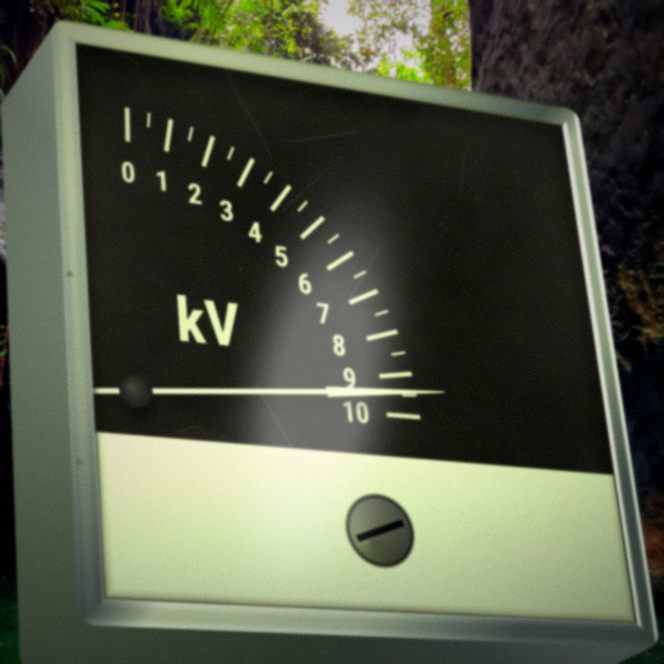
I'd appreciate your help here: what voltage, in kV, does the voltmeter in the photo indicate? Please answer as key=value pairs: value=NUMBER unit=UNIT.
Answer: value=9.5 unit=kV
